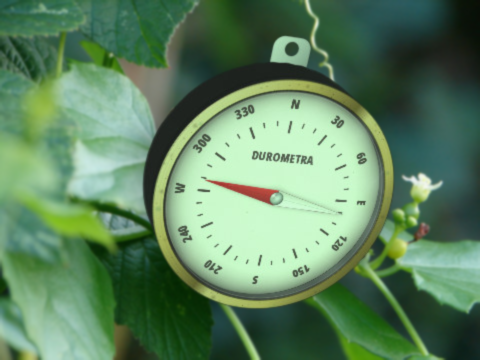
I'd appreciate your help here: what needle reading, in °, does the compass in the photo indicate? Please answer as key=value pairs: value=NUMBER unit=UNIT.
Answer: value=280 unit=°
